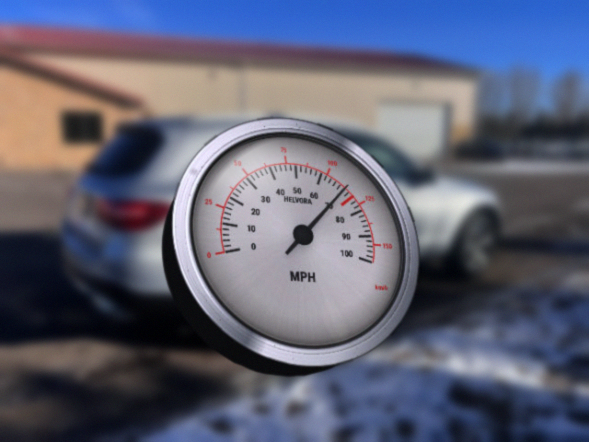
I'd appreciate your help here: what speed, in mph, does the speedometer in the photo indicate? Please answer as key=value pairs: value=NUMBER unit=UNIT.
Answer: value=70 unit=mph
